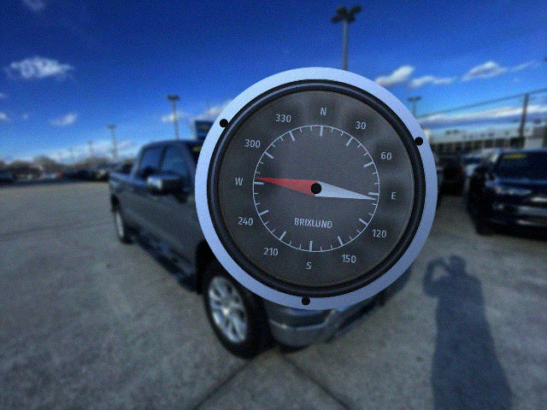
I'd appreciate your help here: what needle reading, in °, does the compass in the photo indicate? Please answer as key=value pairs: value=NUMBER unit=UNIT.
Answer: value=275 unit=°
